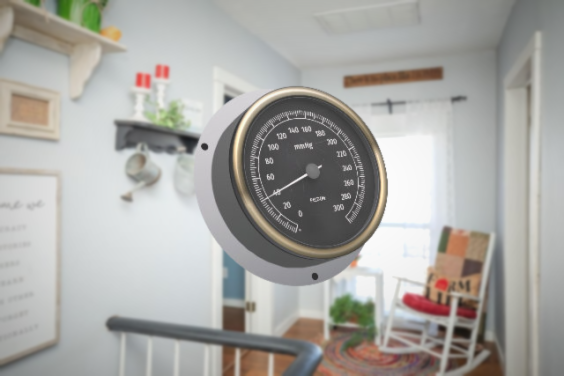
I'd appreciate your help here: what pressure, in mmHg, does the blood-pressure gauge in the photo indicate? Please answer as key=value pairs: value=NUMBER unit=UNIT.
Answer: value=40 unit=mmHg
